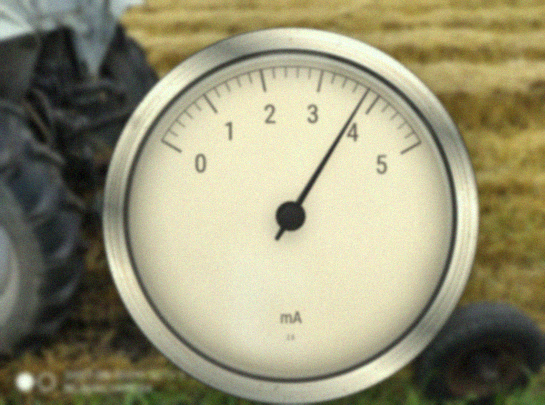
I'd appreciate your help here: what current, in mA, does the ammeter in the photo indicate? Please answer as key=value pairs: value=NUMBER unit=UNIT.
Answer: value=3.8 unit=mA
